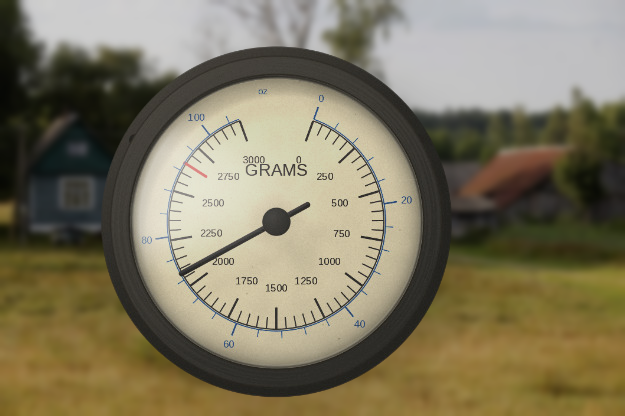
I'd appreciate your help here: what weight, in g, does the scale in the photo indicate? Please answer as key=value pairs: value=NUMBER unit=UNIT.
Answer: value=2075 unit=g
